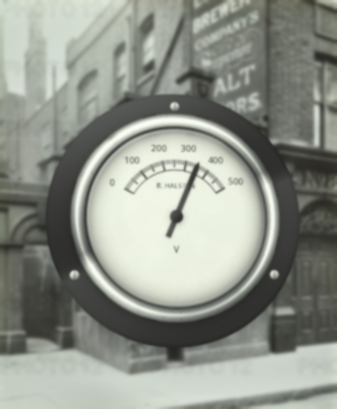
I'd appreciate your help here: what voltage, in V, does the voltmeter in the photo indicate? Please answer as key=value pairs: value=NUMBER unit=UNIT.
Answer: value=350 unit=V
